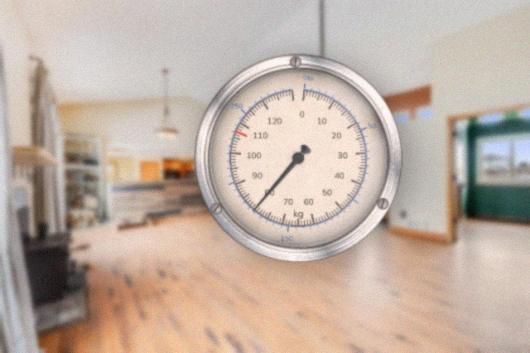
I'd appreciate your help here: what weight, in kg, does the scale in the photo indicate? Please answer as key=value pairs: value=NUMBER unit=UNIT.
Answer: value=80 unit=kg
